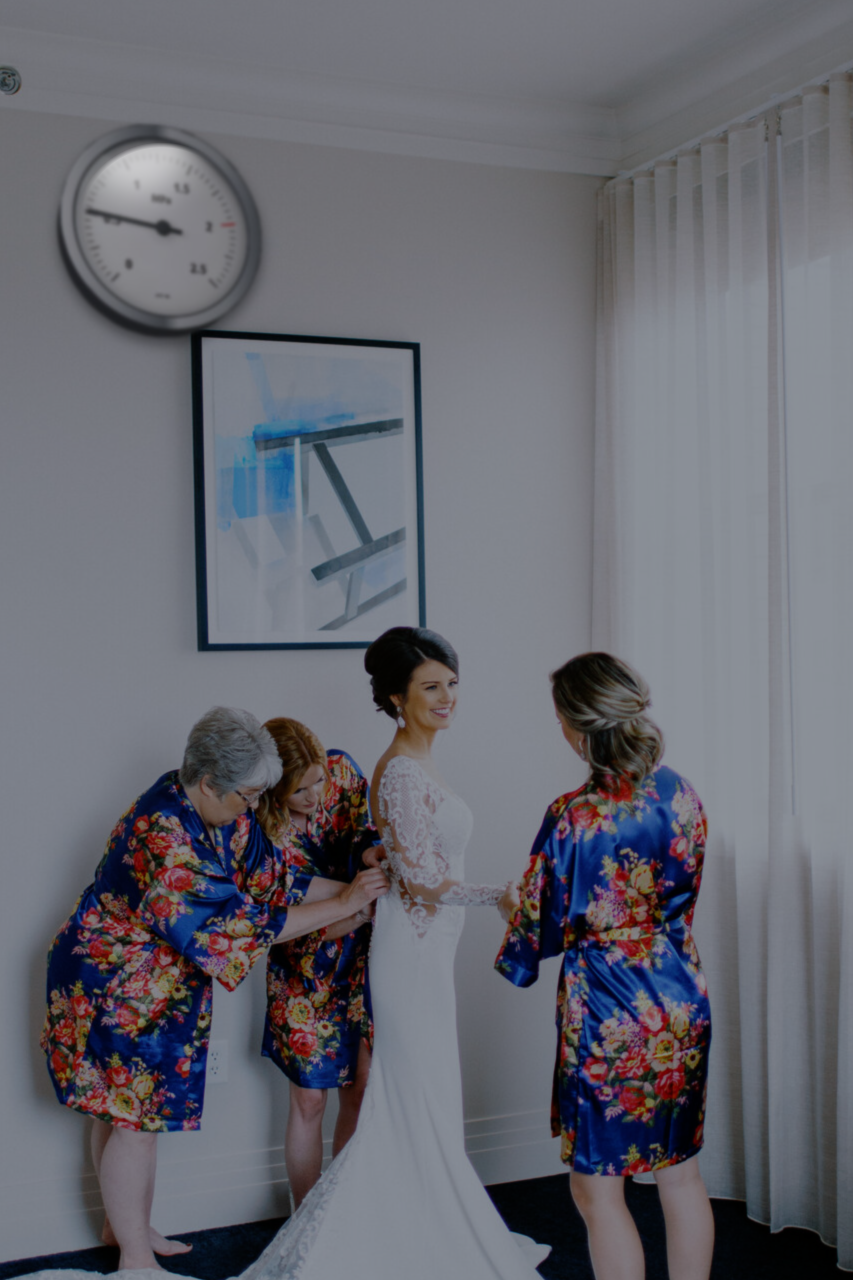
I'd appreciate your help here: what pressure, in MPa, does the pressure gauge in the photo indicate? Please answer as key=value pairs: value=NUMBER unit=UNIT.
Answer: value=0.5 unit=MPa
